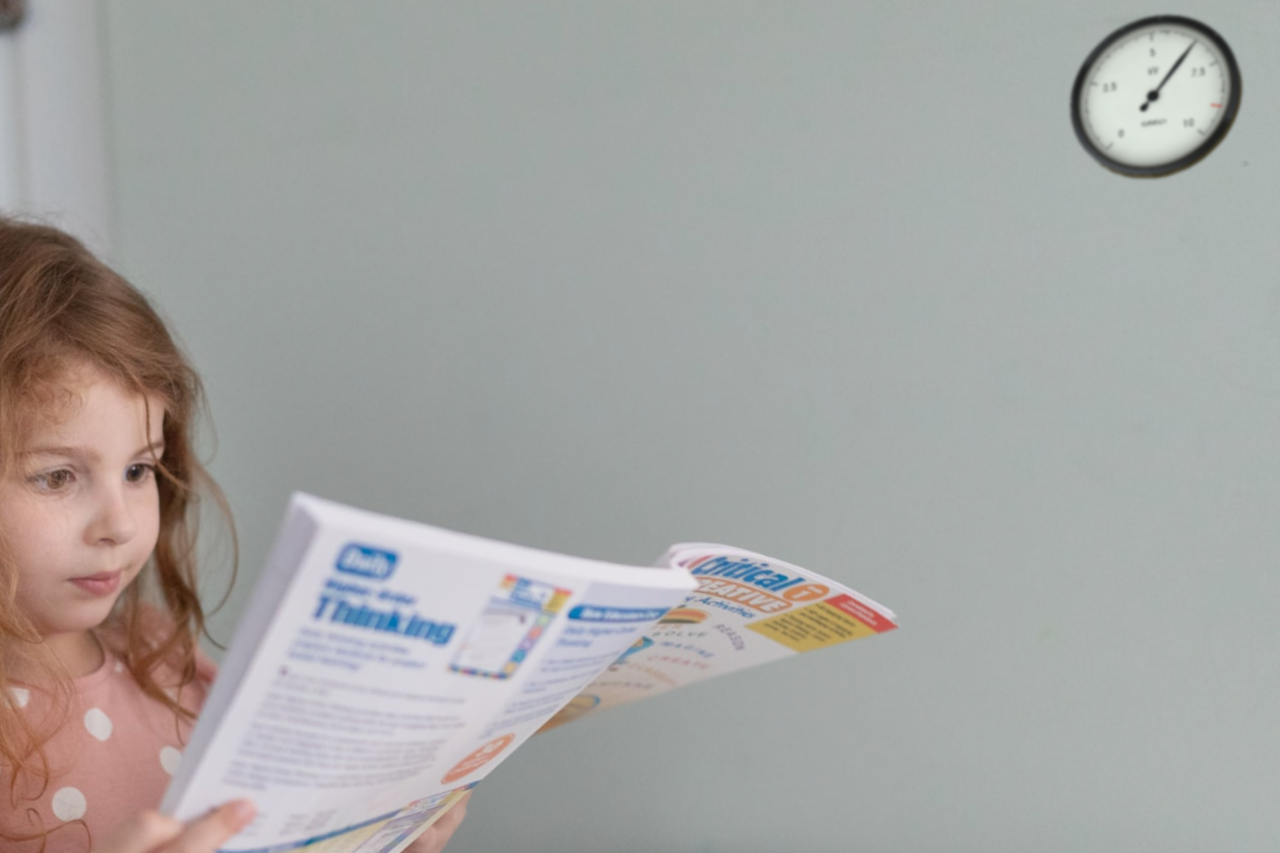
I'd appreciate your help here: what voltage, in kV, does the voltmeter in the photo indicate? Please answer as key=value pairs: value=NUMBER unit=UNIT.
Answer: value=6.5 unit=kV
